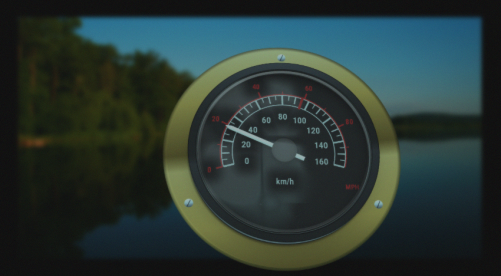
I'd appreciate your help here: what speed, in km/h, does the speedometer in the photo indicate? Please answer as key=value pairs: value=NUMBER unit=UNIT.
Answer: value=30 unit=km/h
